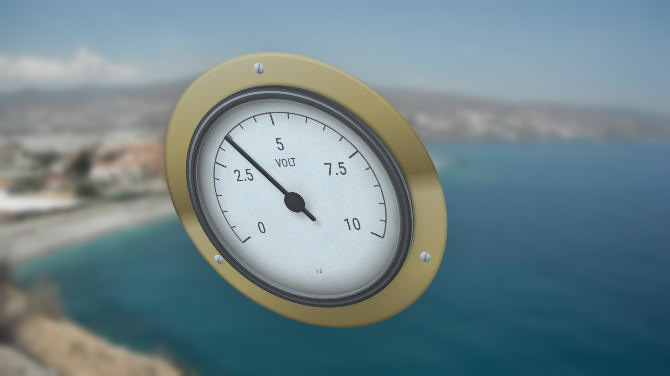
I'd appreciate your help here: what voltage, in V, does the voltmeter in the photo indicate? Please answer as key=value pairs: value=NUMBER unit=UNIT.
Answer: value=3.5 unit=V
